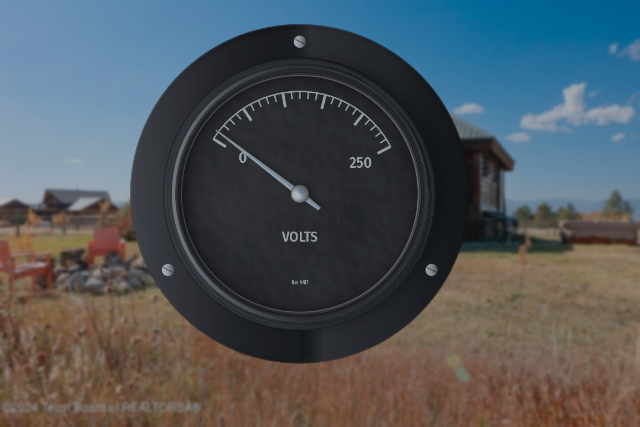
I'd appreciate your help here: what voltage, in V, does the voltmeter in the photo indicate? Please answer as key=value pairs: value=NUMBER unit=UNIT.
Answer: value=10 unit=V
